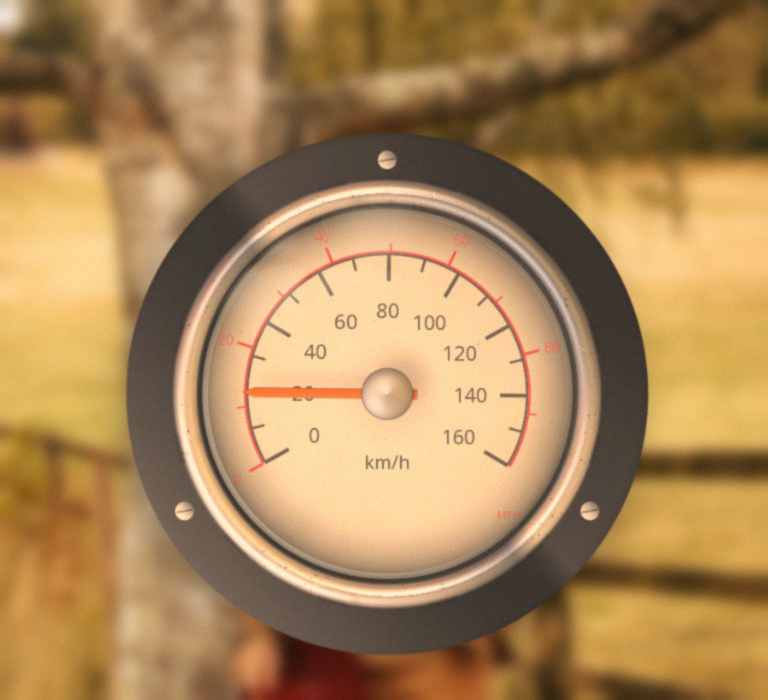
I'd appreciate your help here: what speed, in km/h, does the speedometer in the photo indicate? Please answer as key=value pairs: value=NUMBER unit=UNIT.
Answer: value=20 unit=km/h
